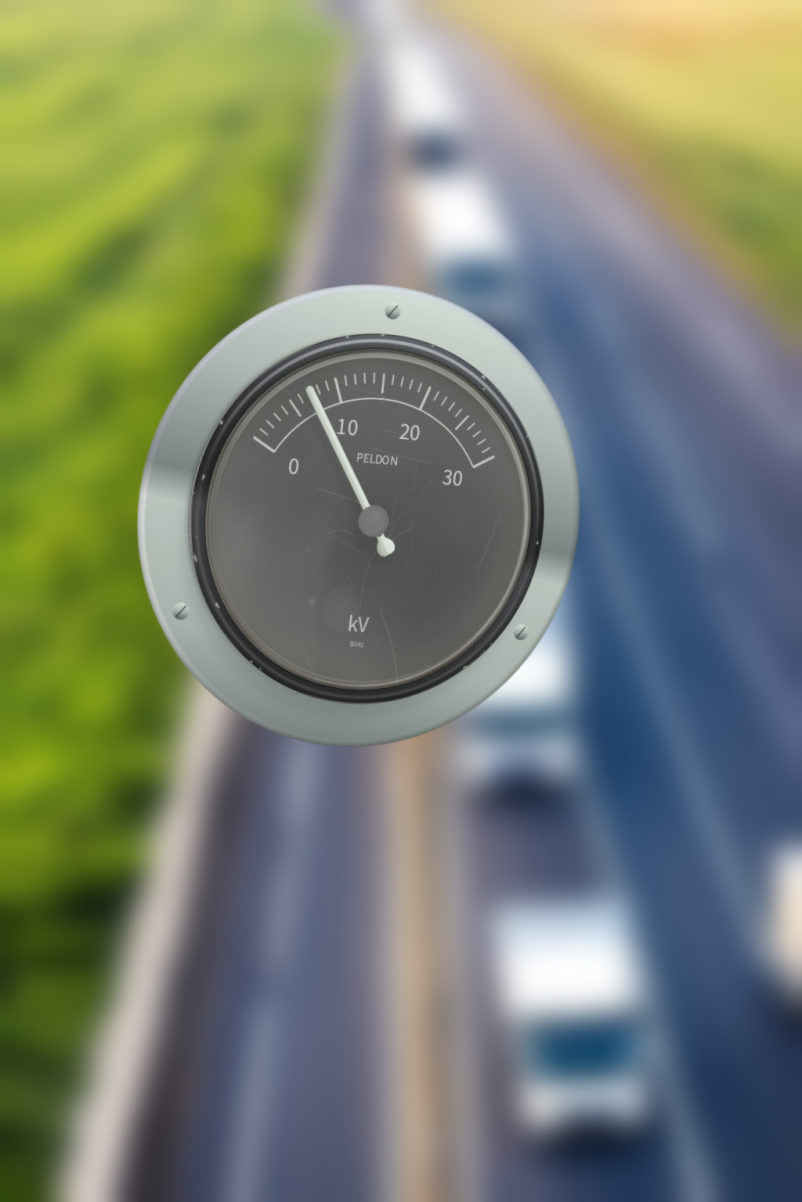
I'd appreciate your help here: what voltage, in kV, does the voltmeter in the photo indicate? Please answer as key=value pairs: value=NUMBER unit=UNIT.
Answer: value=7 unit=kV
